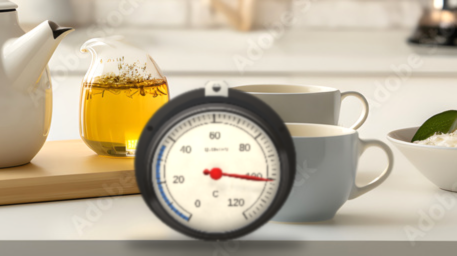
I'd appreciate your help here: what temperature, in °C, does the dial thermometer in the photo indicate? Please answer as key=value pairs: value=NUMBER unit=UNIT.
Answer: value=100 unit=°C
